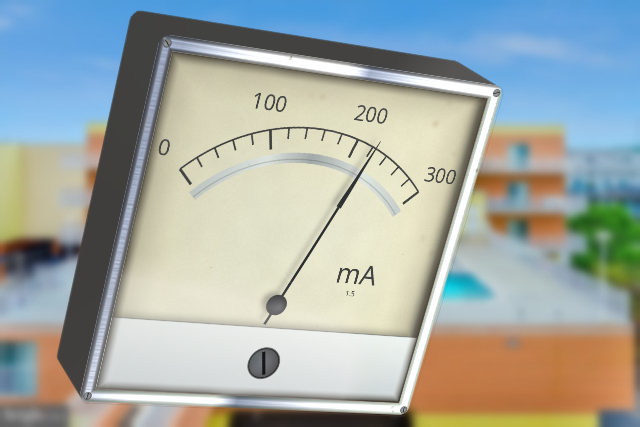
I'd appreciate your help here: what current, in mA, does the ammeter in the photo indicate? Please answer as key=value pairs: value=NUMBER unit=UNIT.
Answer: value=220 unit=mA
